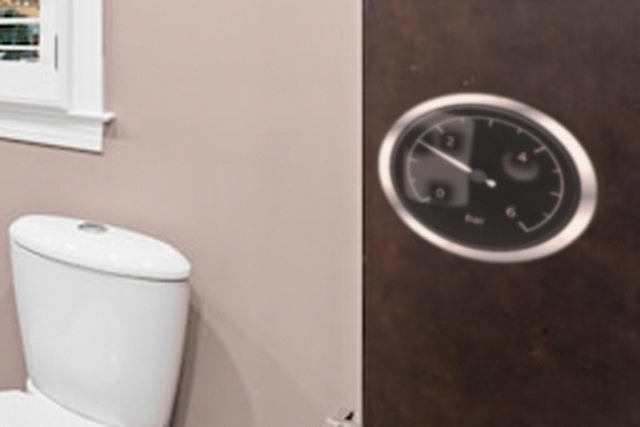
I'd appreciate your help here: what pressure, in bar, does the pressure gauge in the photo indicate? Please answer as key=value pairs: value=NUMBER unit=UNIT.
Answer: value=1.5 unit=bar
